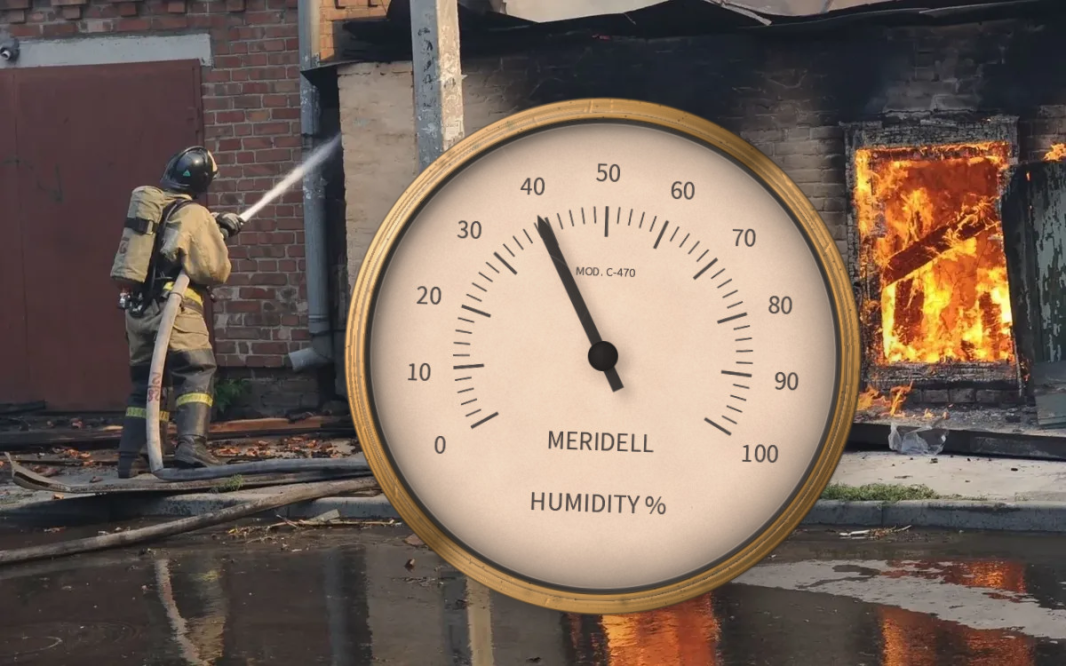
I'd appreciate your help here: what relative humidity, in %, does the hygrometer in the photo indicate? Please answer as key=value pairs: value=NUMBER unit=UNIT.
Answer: value=39 unit=%
